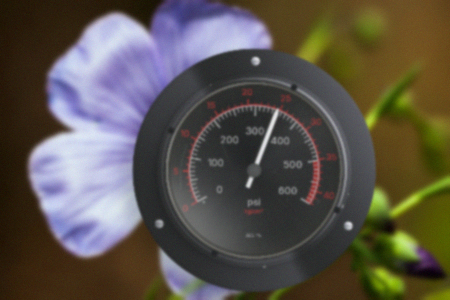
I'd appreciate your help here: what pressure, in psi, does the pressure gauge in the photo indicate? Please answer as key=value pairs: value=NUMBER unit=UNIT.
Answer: value=350 unit=psi
